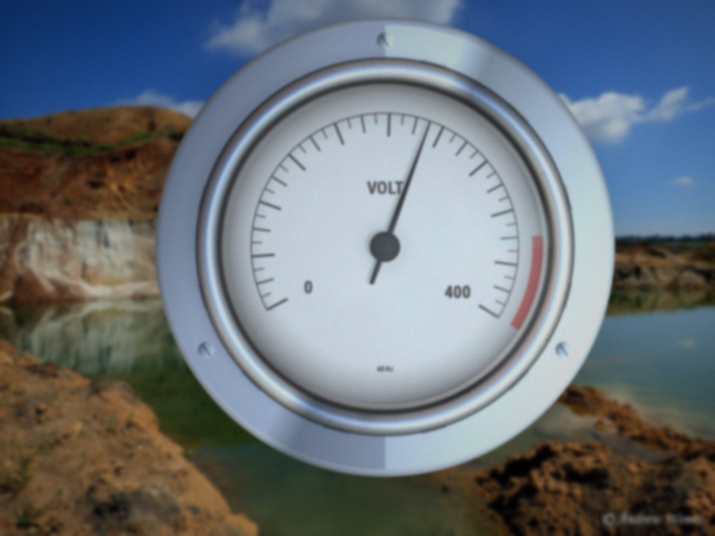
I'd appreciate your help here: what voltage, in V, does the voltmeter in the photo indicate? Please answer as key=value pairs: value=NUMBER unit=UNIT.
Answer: value=230 unit=V
